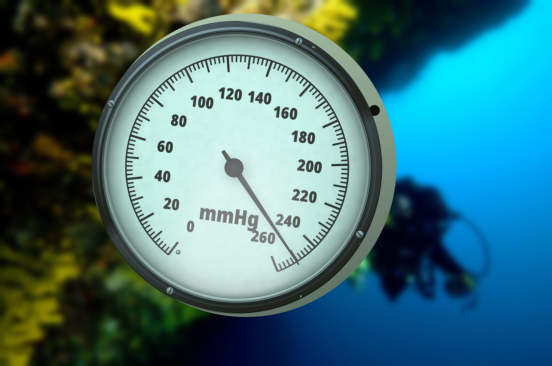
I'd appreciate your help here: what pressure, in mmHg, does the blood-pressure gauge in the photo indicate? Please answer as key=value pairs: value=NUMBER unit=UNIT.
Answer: value=250 unit=mmHg
